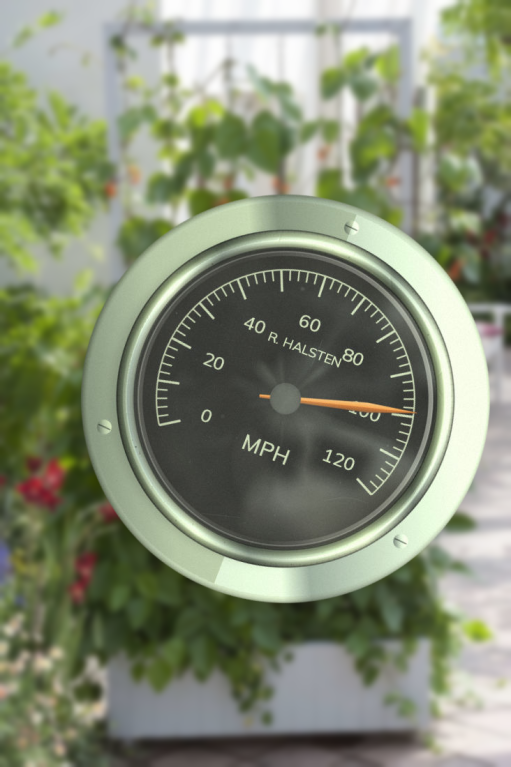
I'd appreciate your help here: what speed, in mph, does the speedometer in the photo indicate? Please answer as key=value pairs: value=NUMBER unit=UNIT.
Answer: value=99 unit=mph
